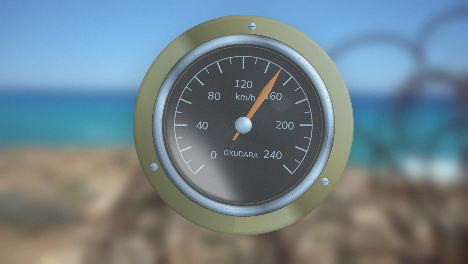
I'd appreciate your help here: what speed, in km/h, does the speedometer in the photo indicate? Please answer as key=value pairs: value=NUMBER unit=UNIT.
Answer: value=150 unit=km/h
